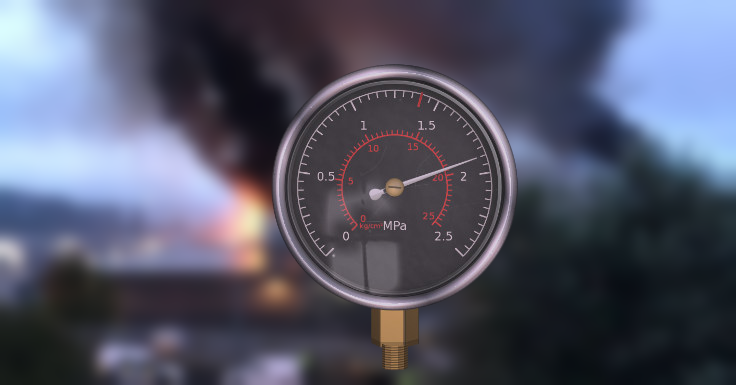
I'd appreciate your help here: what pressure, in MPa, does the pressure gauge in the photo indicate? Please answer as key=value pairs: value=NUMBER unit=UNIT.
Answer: value=1.9 unit=MPa
